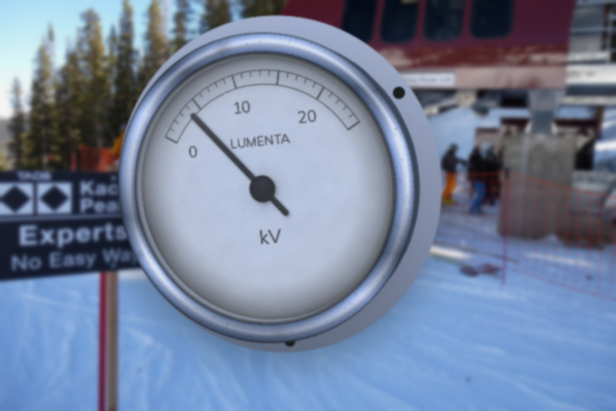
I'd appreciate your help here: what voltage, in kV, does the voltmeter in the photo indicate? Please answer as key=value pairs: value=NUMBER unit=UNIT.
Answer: value=4 unit=kV
